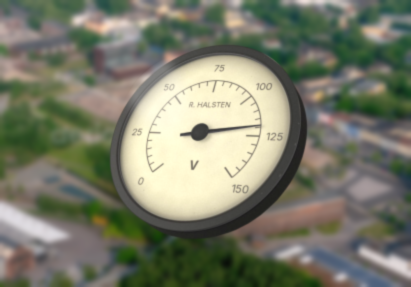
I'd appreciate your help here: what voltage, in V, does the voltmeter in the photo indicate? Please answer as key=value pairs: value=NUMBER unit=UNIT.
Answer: value=120 unit=V
